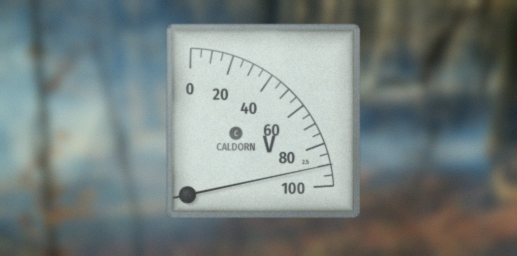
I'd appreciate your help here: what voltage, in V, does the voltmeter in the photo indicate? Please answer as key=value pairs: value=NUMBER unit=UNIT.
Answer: value=90 unit=V
